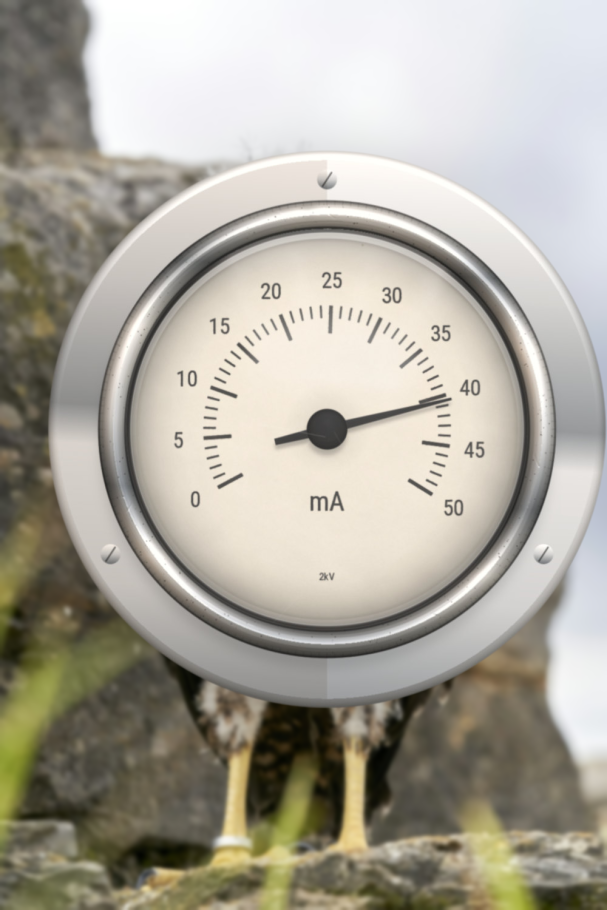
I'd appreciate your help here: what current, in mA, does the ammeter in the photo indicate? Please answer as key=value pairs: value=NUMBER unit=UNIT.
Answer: value=40.5 unit=mA
